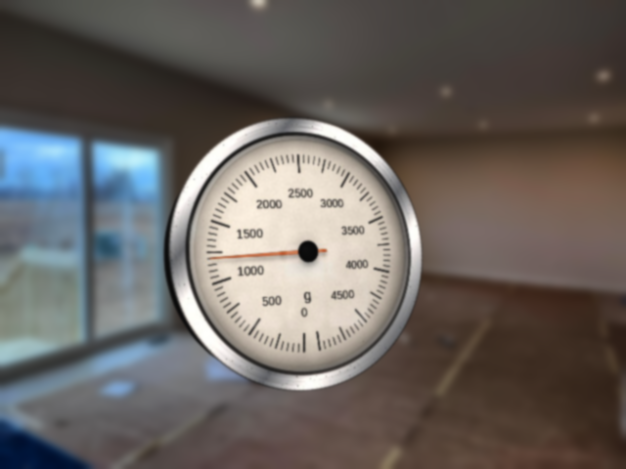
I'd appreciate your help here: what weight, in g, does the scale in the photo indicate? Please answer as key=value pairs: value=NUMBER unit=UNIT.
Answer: value=1200 unit=g
